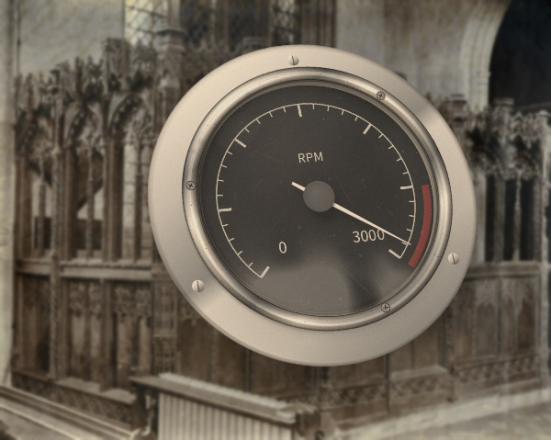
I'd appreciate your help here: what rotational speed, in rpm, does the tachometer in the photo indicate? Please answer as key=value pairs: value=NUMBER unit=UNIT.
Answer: value=2900 unit=rpm
